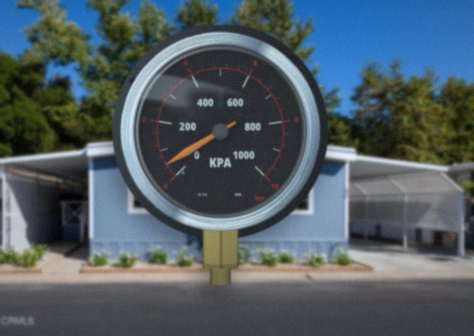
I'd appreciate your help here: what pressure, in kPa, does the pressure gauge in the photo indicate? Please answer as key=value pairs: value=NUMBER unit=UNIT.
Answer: value=50 unit=kPa
